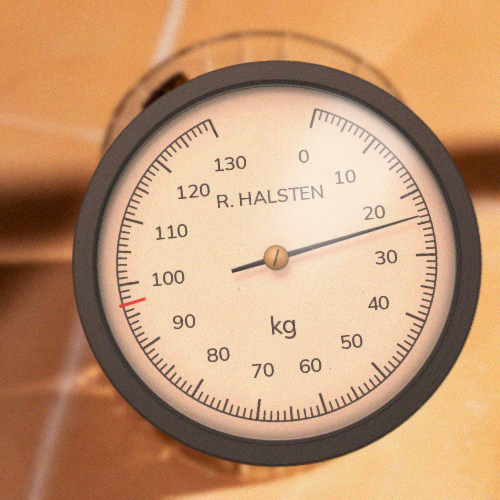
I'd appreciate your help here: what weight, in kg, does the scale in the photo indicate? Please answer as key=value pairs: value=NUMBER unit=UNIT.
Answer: value=24 unit=kg
